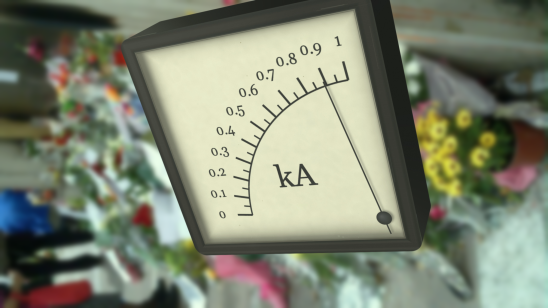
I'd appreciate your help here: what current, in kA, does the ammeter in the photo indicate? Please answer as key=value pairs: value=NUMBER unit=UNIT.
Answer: value=0.9 unit=kA
